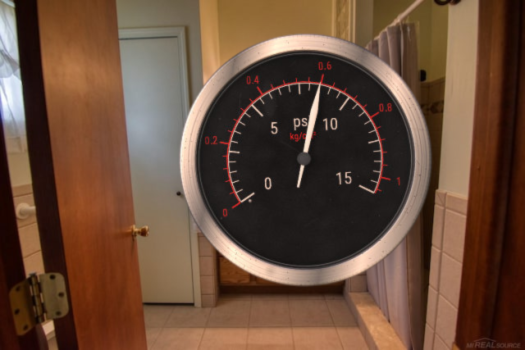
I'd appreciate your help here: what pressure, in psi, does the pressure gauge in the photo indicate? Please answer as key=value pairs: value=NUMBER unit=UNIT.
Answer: value=8.5 unit=psi
